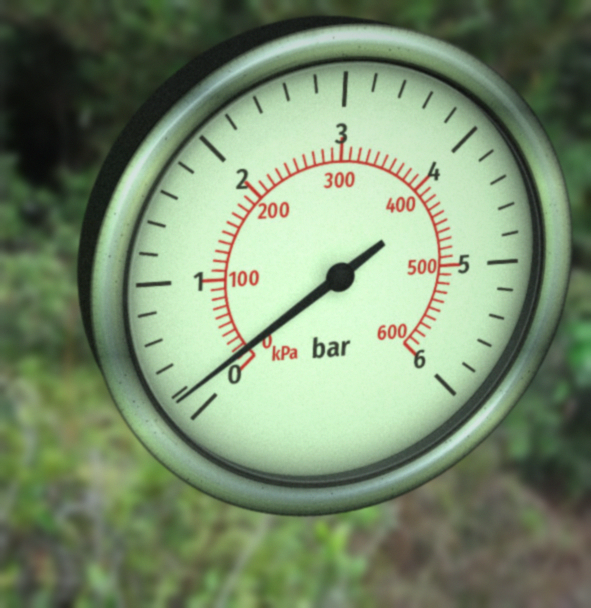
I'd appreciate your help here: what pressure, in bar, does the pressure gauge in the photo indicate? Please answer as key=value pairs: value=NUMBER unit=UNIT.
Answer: value=0.2 unit=bar
